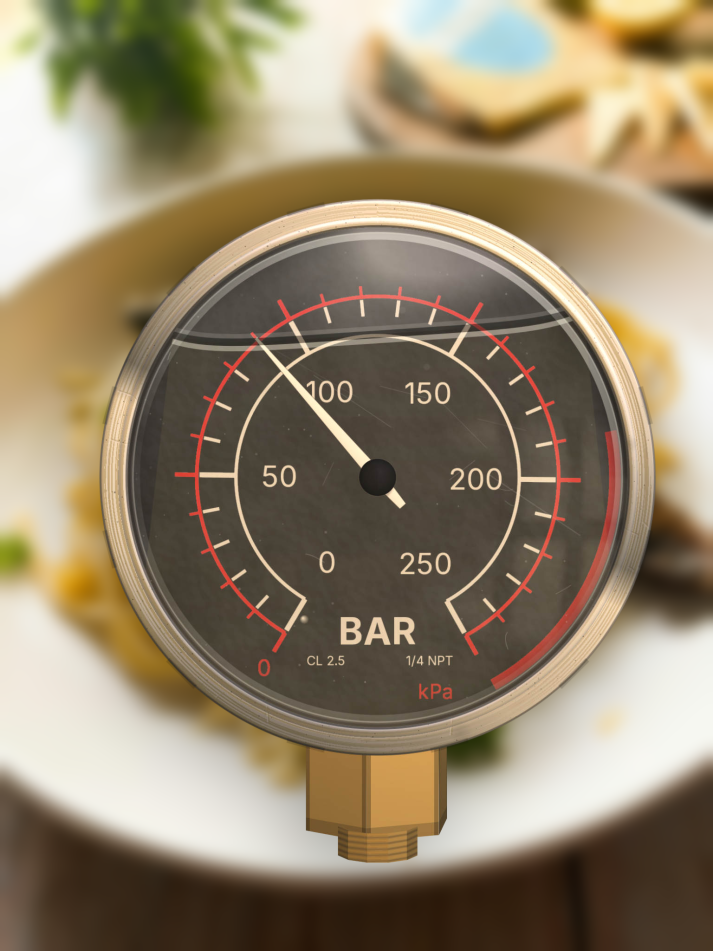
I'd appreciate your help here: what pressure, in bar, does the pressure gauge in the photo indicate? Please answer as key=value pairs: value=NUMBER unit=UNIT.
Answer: value=90 unit=bar
